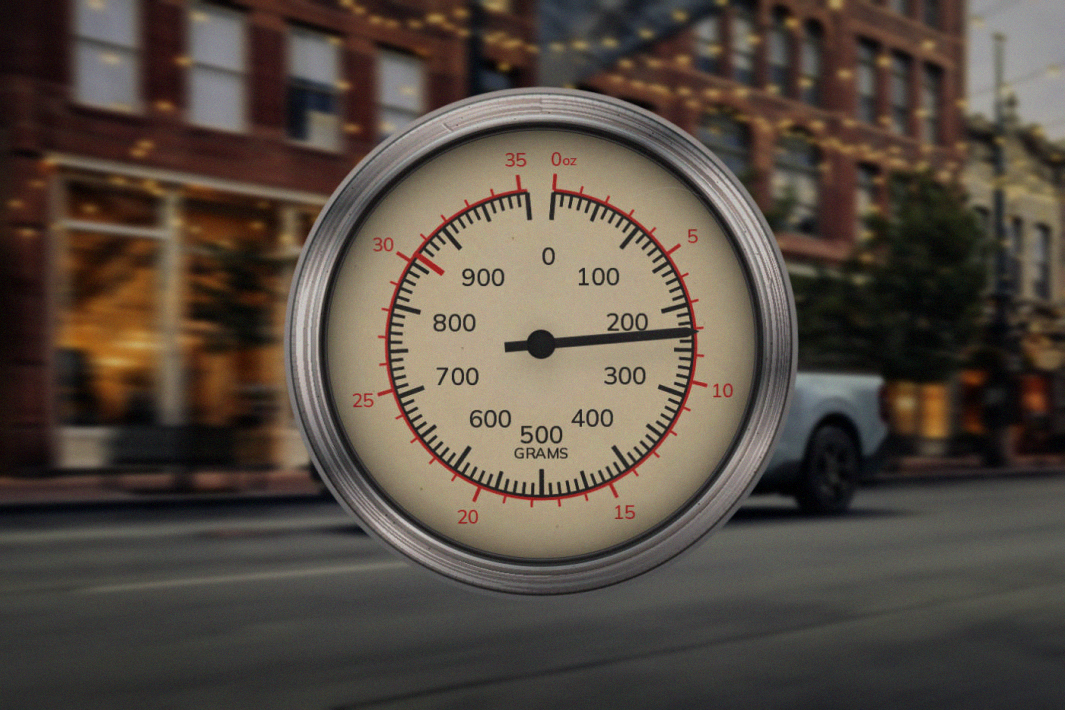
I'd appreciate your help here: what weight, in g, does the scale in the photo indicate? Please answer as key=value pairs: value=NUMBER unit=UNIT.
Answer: value=230 unit=g
